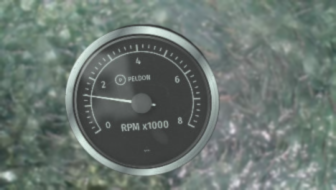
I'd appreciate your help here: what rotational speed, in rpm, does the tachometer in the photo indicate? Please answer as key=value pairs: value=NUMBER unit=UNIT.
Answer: value=1400 unit=rpm
